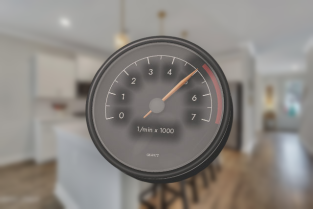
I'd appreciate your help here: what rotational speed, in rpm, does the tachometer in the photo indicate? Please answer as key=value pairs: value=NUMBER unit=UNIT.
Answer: value=5000 unit=rpm
